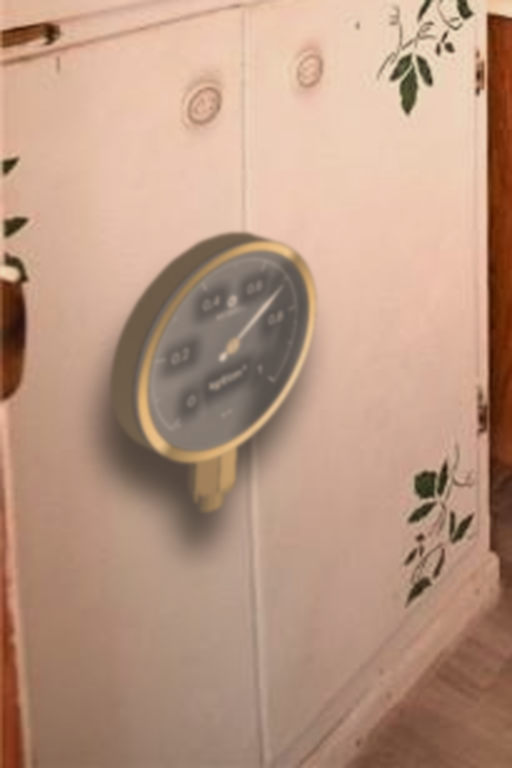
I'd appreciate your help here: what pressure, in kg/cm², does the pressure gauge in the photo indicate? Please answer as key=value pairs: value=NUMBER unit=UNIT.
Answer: value=0.7 unit=kg/cm²
